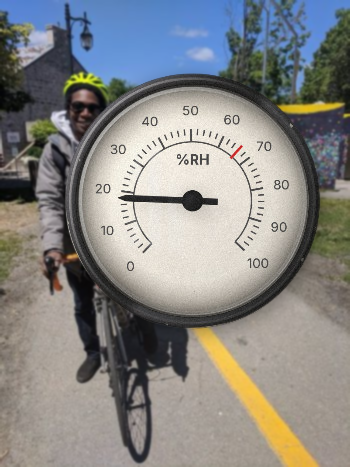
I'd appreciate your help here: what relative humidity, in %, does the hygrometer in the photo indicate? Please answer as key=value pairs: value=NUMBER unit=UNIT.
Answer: value=18 unit=%
